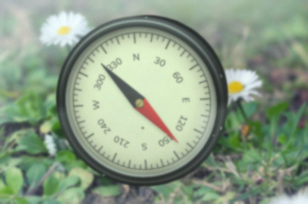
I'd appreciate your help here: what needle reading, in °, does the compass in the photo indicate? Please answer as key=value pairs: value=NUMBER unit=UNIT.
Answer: value=140 unit=°
